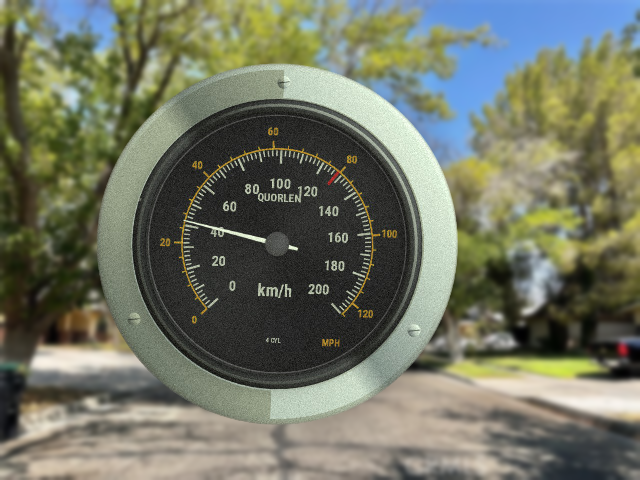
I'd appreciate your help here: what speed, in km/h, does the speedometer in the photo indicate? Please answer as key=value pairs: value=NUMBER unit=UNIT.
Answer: value=42 unit=km/h
